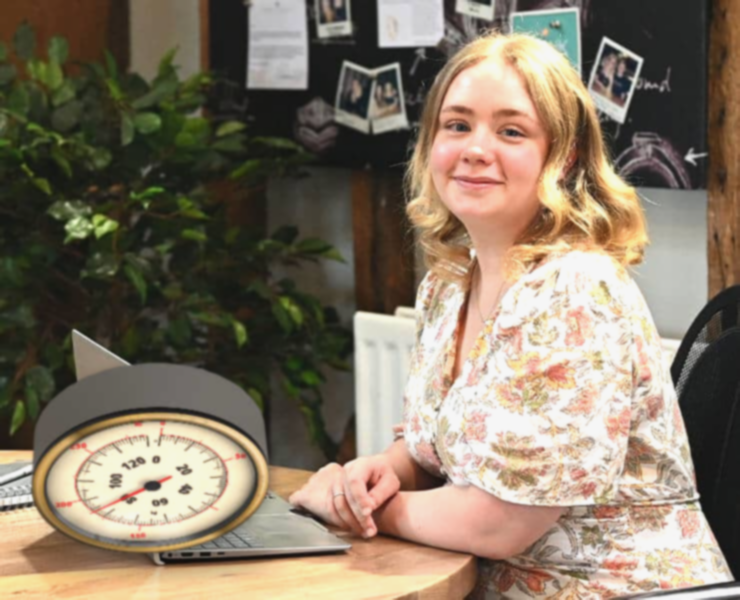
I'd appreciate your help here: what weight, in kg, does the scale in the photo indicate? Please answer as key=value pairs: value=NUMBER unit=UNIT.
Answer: value=85 unit=kg
